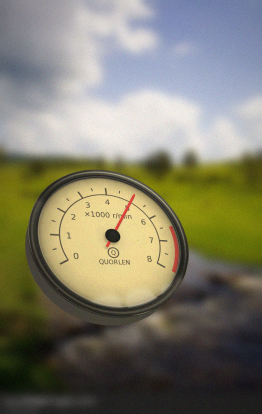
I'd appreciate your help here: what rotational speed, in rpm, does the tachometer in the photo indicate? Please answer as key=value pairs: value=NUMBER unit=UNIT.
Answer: value=5000 unit=rpm
